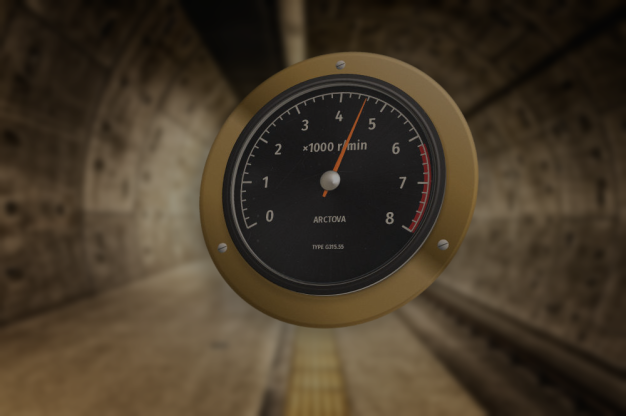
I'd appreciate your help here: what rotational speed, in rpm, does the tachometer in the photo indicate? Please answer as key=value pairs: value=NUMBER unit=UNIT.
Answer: value=4600 unit=rpm
